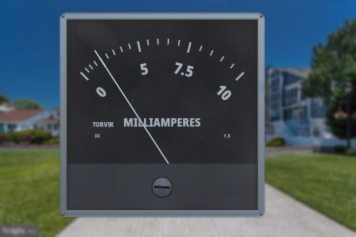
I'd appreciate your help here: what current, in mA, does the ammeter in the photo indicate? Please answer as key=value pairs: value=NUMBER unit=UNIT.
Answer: value=2.5 unit=mA
